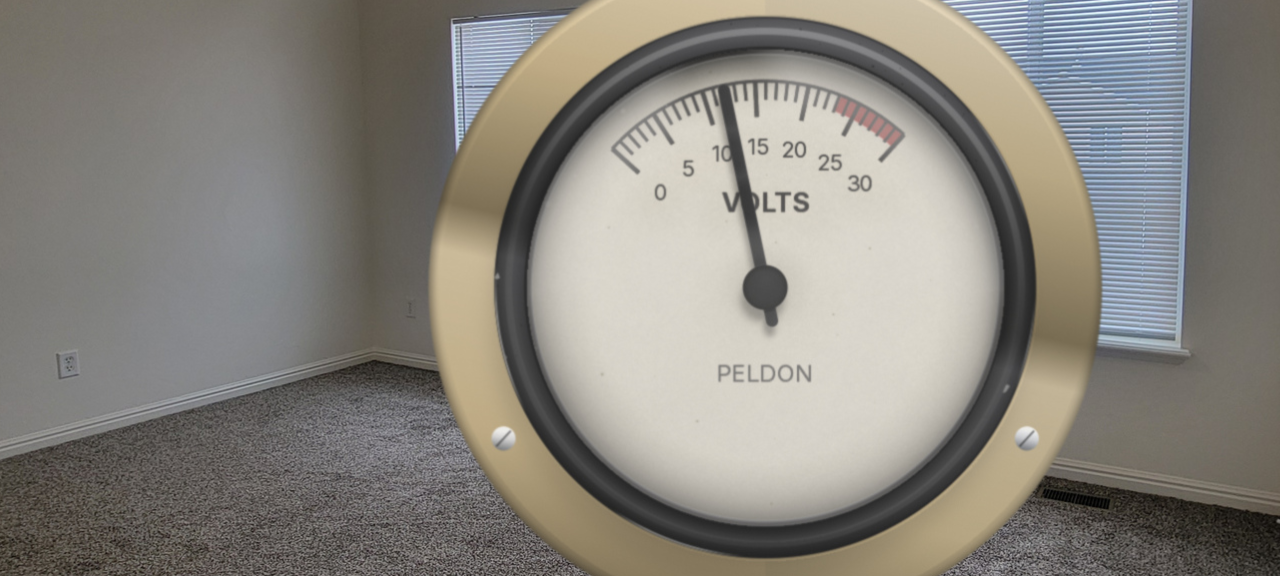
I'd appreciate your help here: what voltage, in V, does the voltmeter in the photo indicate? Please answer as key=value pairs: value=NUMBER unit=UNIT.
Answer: value=12 unit=V
